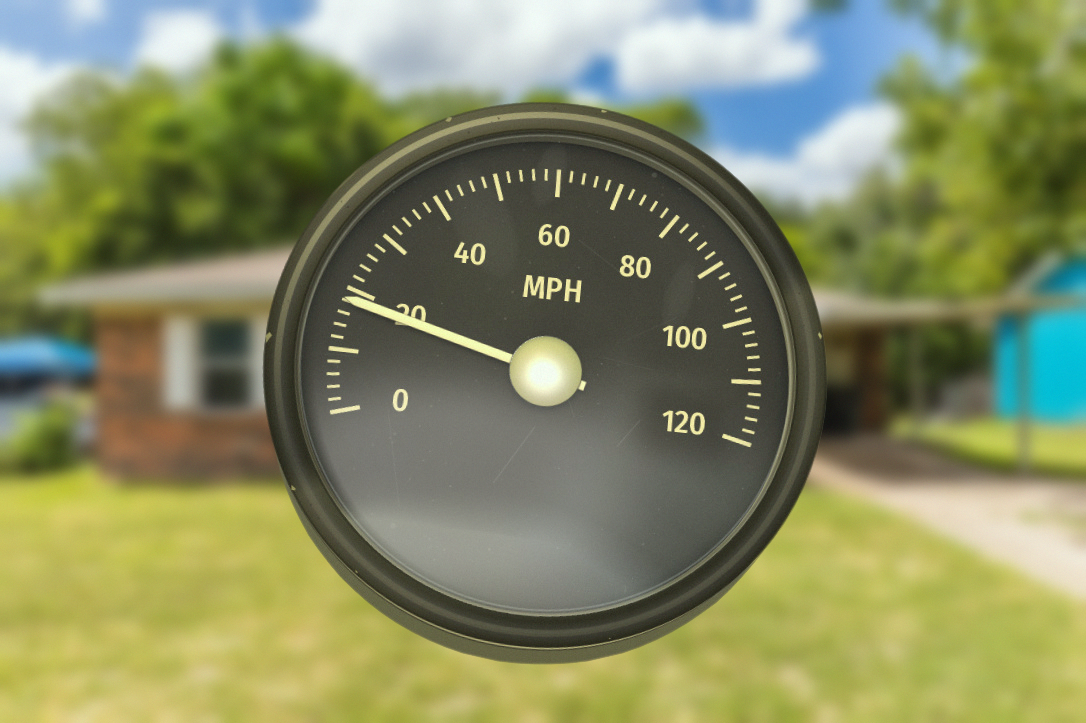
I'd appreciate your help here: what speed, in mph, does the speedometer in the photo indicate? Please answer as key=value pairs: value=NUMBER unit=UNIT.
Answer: value=18 unit=mph
